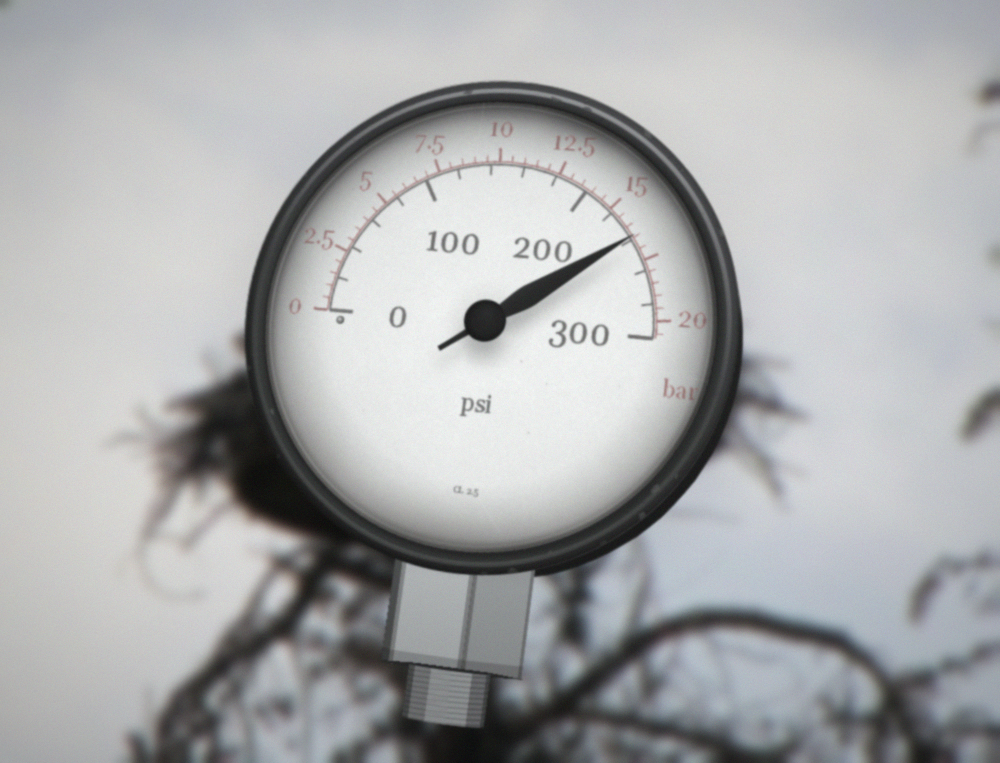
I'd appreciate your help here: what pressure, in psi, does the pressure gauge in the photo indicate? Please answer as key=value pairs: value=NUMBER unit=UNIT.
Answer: value=240 unit=psi
